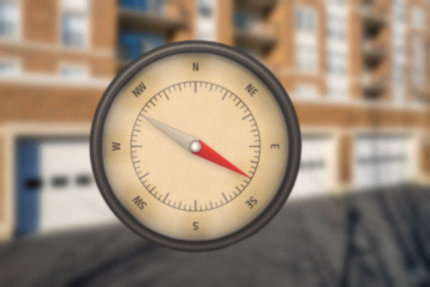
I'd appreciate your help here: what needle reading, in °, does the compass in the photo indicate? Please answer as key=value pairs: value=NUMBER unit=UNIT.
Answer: value=120 unit=°
